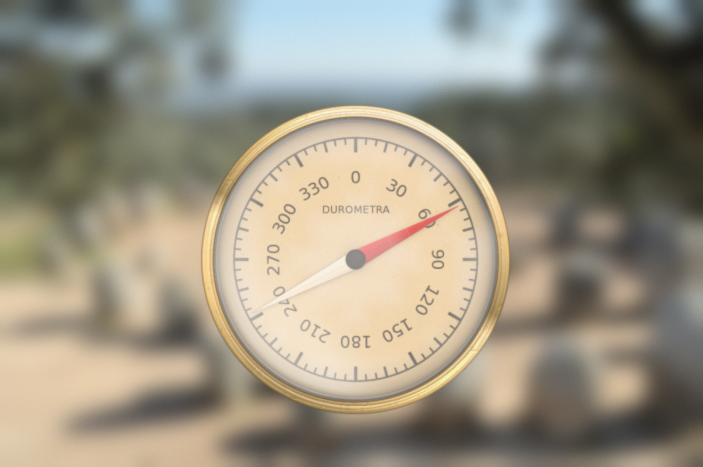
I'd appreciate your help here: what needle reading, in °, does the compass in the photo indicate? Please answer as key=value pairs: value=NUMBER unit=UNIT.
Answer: value=62.5 unit=°
